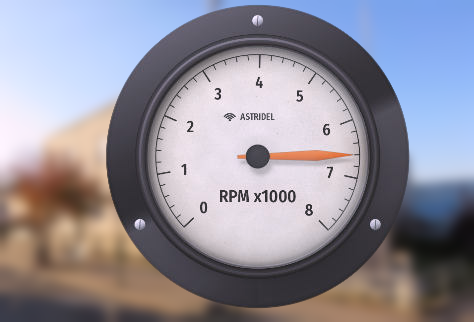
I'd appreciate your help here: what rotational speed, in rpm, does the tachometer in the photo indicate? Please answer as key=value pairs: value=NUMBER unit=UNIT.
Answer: value=6600 unit=rpm
